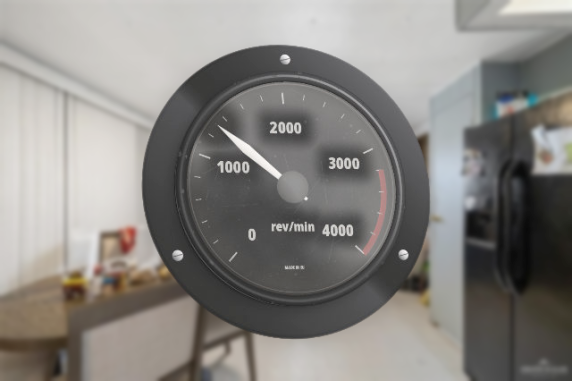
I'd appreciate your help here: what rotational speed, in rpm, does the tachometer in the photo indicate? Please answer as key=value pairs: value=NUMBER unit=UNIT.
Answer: value=1300 unit=rpm
